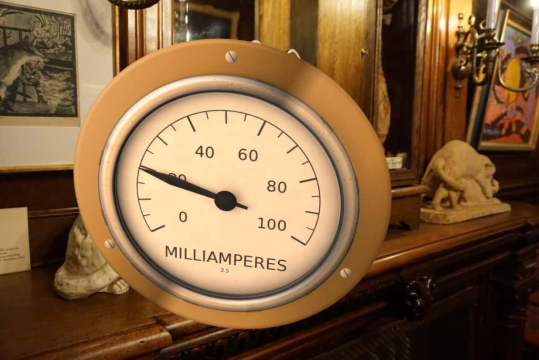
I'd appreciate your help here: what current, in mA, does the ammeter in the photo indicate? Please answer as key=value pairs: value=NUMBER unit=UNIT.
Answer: value=20 unit=mA
